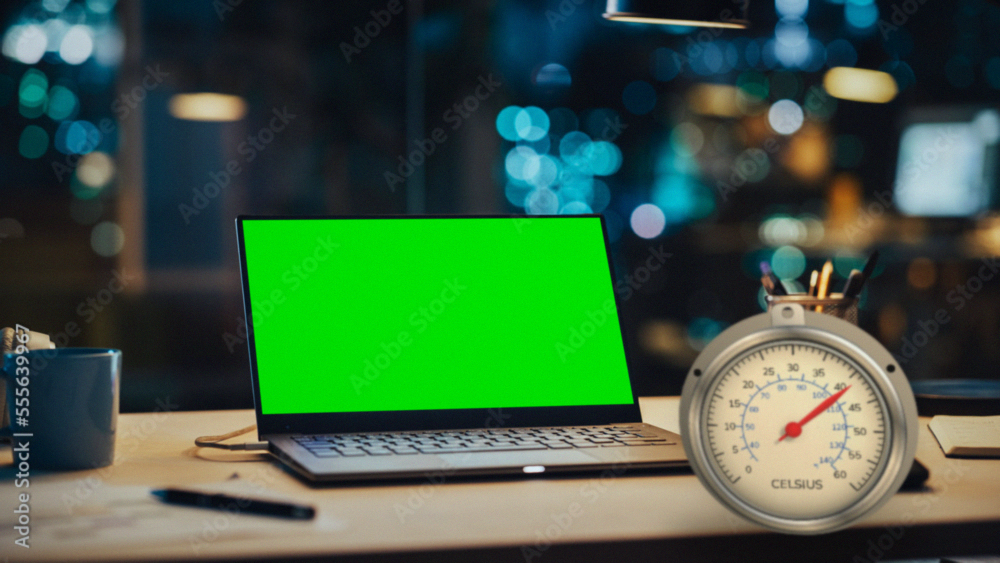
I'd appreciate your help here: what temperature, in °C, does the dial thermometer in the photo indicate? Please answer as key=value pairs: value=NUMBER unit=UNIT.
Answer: value=41 unit=°C
